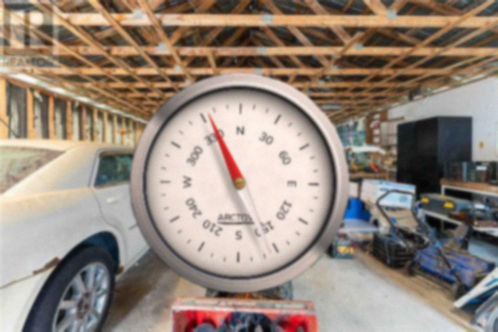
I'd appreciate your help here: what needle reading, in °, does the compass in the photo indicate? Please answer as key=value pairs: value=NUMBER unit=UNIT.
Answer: value=335 unit=°
